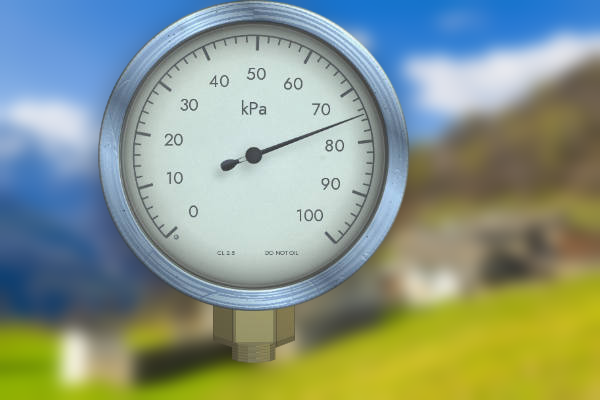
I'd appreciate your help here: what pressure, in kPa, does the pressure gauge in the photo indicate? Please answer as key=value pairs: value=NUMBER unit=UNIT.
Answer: value=75 unit=kPa
